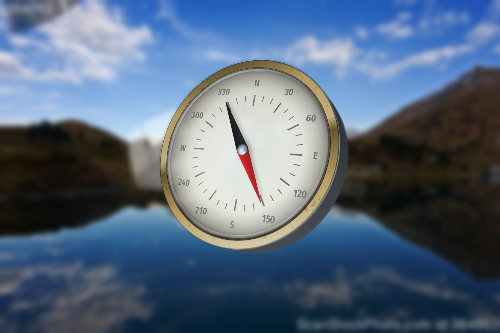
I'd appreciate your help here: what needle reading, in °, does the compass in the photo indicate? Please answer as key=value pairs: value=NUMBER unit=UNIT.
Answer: value=150 unit=°
